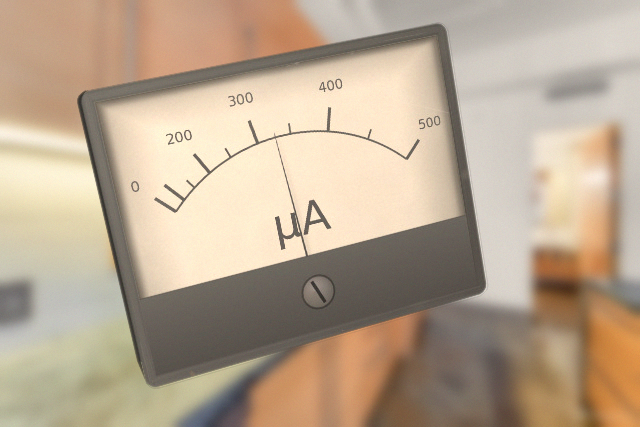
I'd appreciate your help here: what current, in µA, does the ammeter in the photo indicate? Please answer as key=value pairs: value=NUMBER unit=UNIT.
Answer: value=325 unit=µA
